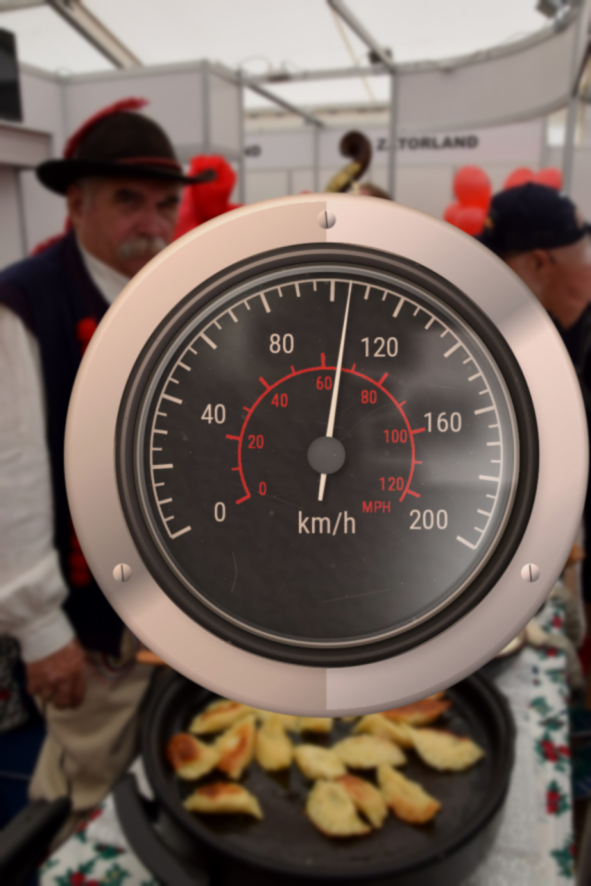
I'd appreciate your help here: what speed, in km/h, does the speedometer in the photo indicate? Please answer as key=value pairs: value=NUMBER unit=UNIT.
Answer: value=105 unit=km/h
